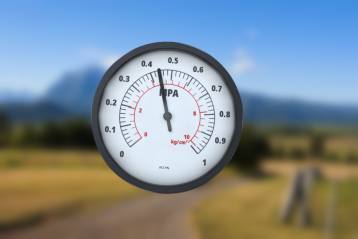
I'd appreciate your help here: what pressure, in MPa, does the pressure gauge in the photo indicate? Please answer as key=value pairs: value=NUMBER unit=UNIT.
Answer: value=0.44 unit=MPa
